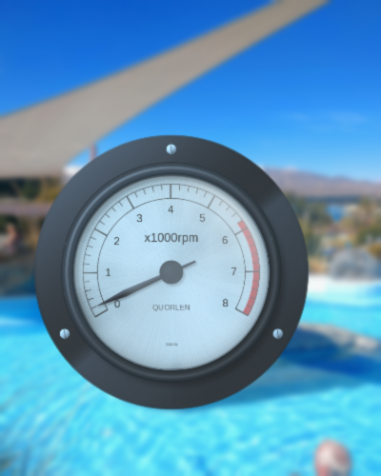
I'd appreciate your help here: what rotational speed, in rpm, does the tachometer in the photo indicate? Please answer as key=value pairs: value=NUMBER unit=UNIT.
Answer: value=200 unit=rpm
